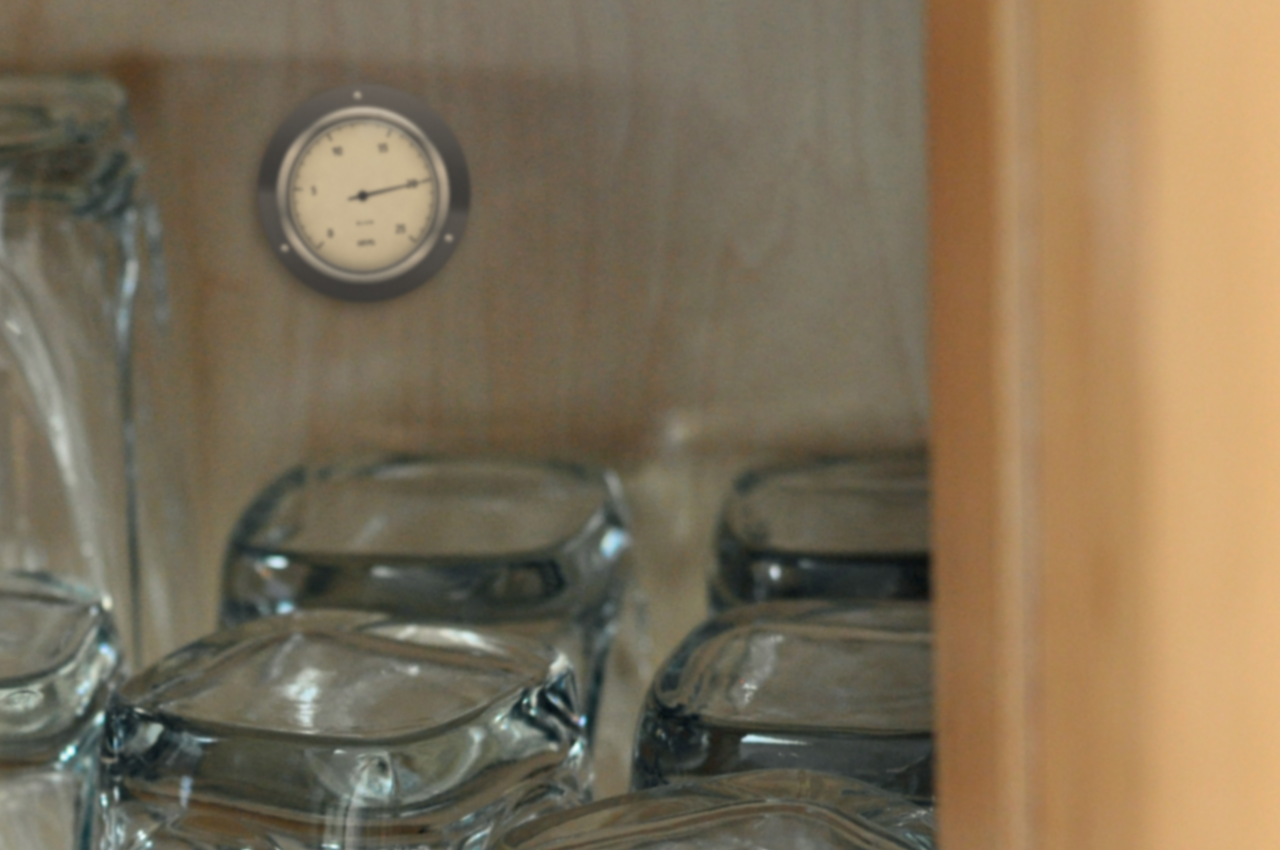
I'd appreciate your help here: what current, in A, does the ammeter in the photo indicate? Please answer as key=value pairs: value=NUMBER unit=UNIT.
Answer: value=20 unit=A
